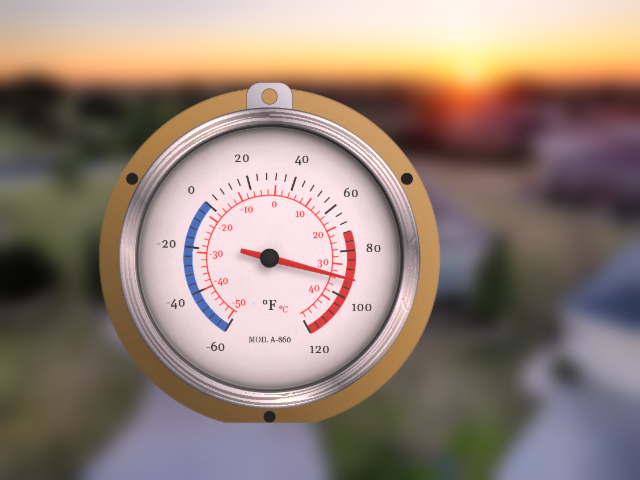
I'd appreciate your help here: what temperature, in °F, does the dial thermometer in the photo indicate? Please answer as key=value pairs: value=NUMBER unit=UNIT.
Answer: value=92 unit=°F
